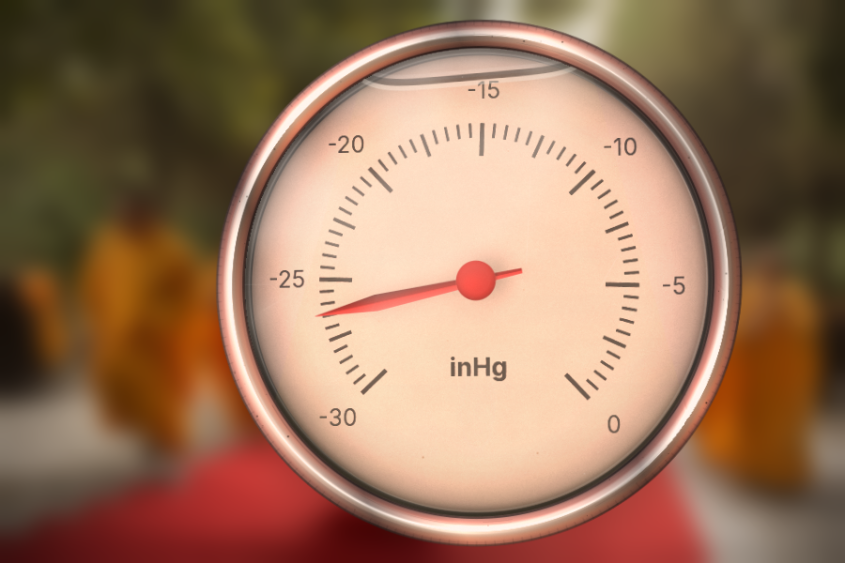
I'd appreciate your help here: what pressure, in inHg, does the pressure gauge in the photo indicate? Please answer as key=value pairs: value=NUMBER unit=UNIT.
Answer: value=-26.5 unit=inHg
